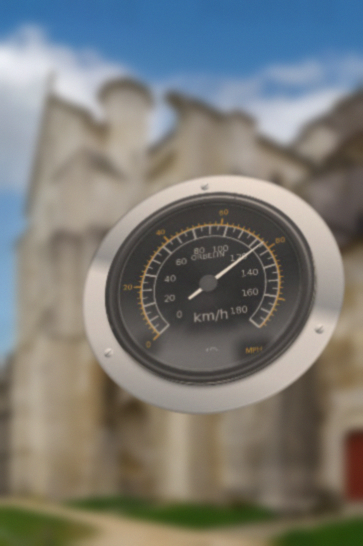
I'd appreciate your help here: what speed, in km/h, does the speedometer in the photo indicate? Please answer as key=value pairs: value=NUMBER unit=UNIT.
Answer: value=125 unit=km/h
